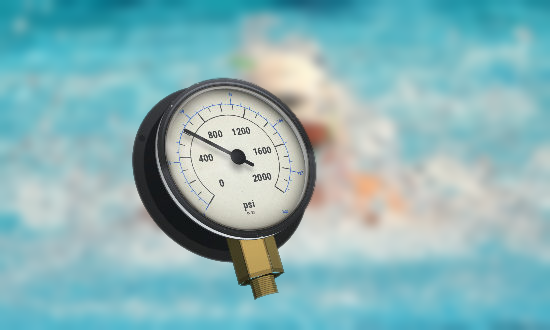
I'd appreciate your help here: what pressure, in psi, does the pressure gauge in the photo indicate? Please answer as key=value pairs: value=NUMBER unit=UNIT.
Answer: value=600 unit=psi
